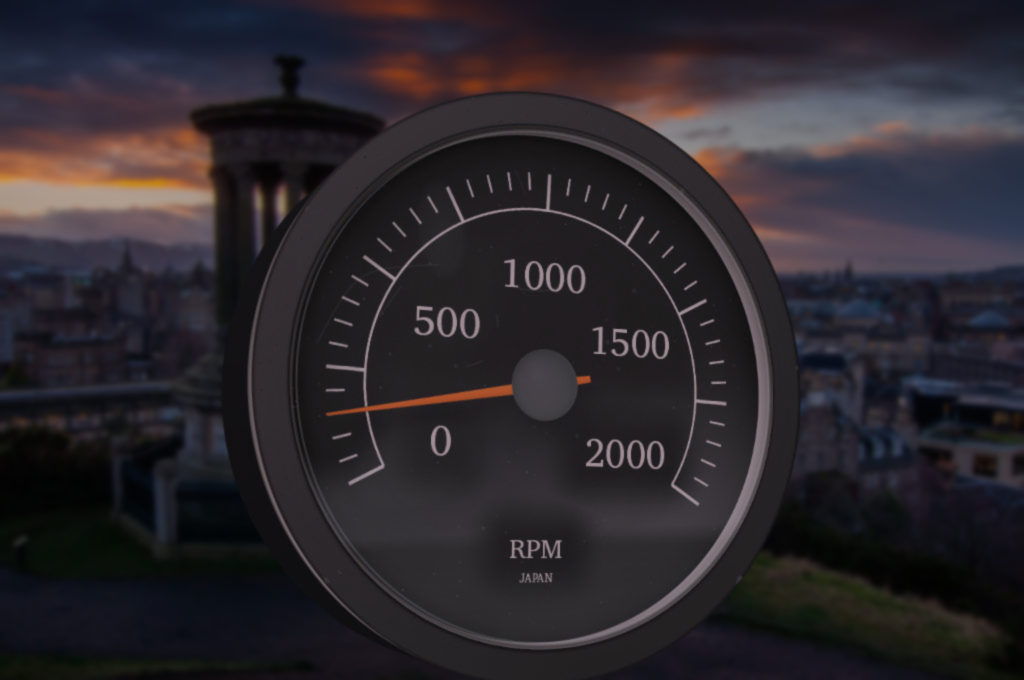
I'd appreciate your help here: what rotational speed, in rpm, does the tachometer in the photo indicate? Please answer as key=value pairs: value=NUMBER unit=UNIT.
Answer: value=150 unit=rpm
